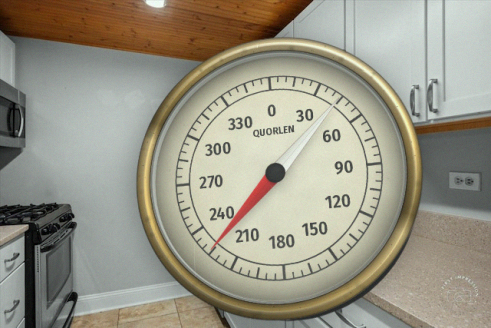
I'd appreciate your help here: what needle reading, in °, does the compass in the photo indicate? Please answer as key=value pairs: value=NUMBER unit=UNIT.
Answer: value=225 unit=°
